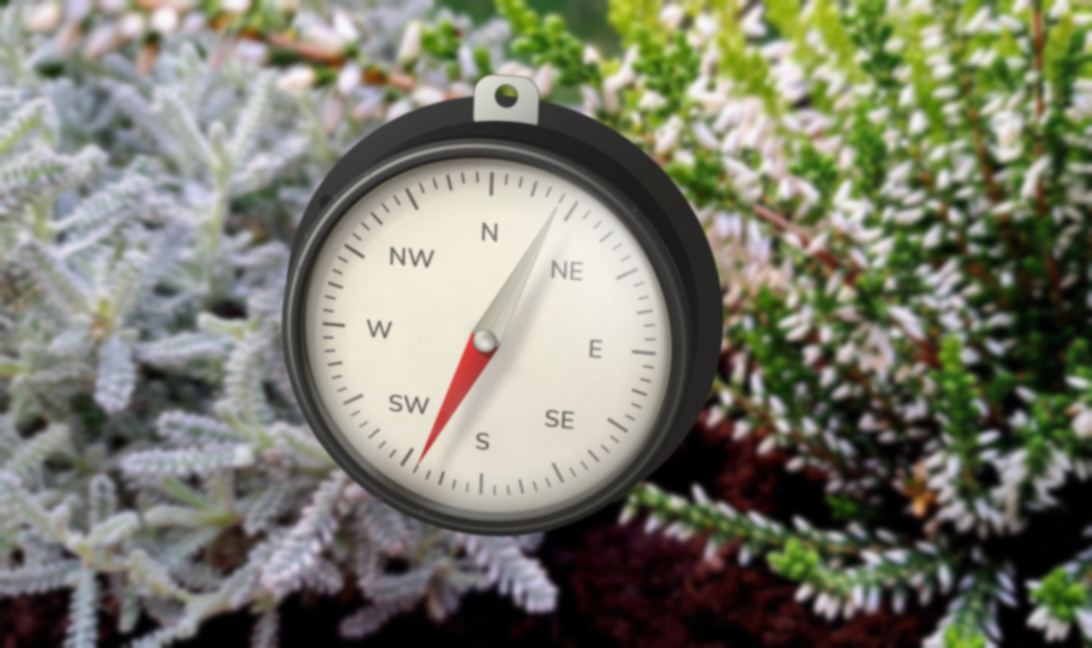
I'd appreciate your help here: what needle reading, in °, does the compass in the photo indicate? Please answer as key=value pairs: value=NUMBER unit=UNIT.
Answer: value=205 unit=°
